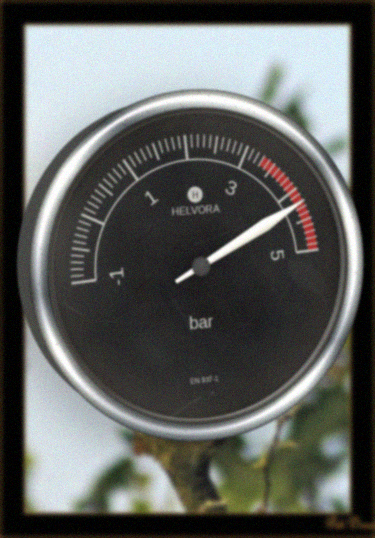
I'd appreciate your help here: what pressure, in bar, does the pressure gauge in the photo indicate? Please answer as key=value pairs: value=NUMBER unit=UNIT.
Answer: value=4.2 unit=bar
